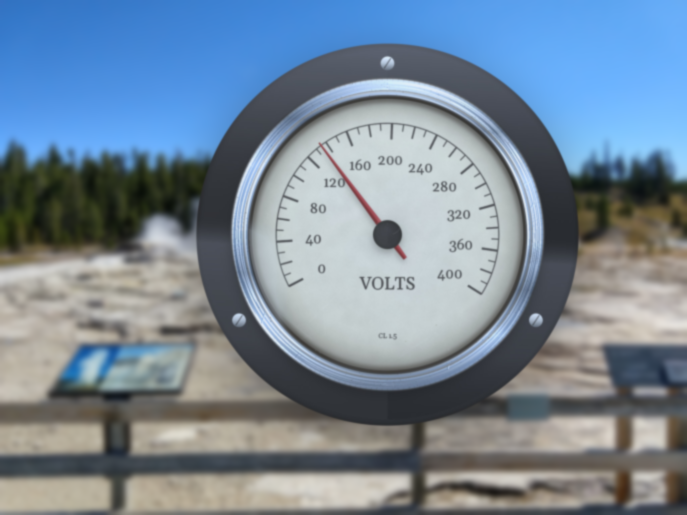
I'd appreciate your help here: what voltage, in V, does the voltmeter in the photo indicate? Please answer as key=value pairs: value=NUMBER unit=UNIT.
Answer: value=135 unit=V
